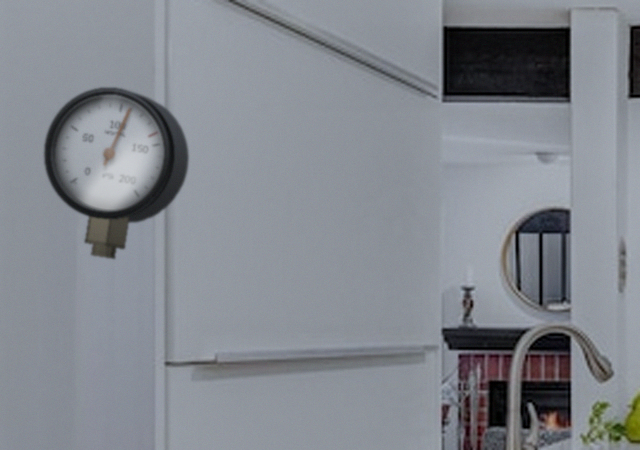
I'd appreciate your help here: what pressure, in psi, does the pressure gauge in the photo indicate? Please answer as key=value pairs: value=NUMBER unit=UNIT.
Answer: value=110 unit=psi
